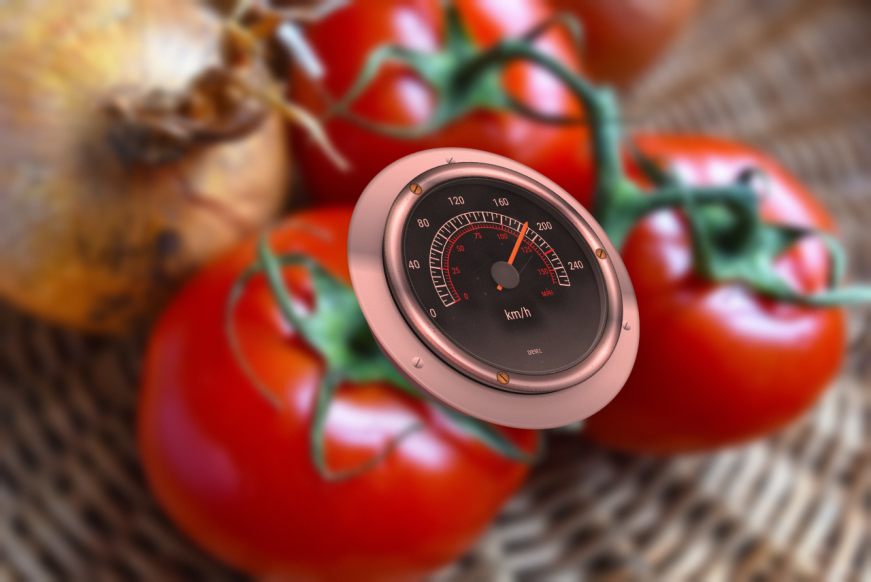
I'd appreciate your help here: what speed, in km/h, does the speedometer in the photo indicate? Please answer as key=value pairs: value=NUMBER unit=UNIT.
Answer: value=185 unit=km/h
